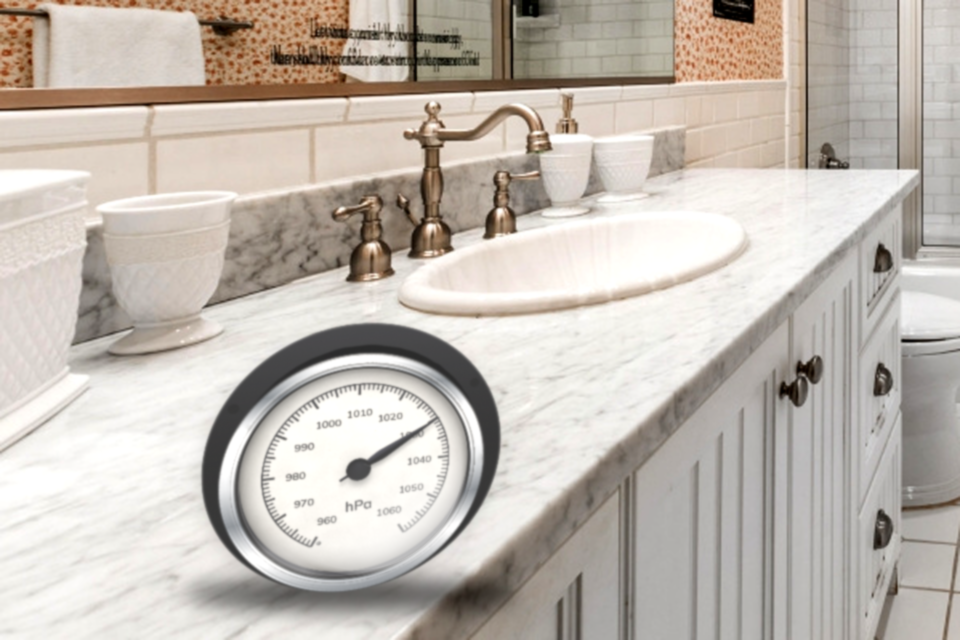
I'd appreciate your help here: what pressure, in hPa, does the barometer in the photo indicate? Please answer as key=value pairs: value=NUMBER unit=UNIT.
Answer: value=1030 unit=hPa
